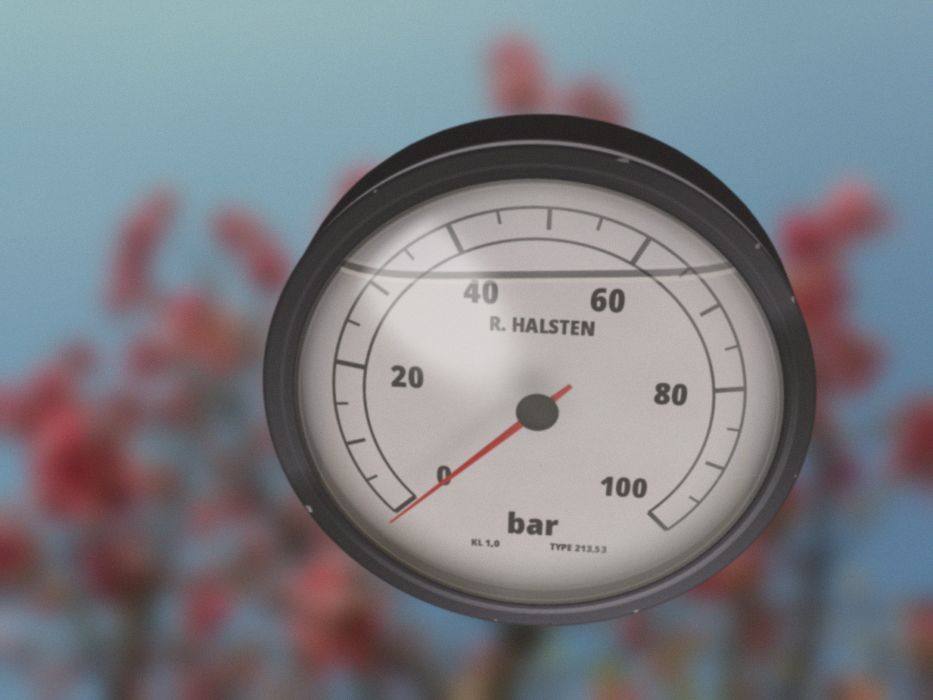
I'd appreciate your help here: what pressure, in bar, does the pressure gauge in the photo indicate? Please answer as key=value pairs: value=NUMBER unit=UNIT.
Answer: value=0 unit=bar
